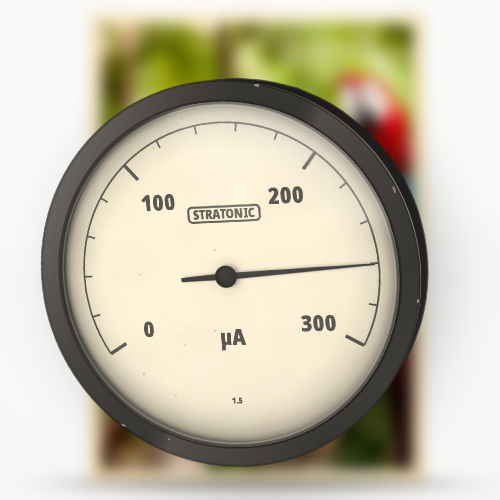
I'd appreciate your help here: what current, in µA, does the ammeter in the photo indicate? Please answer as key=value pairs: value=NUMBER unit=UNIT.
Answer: value=260 unit=µA
